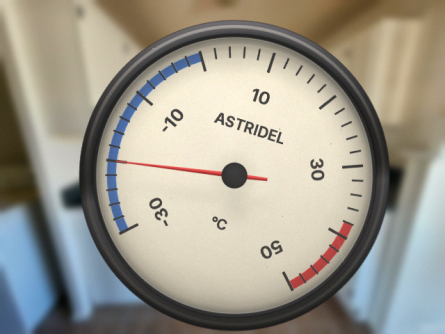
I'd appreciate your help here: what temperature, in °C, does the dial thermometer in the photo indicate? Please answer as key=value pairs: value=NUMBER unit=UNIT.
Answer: value=-20 unit=°C
